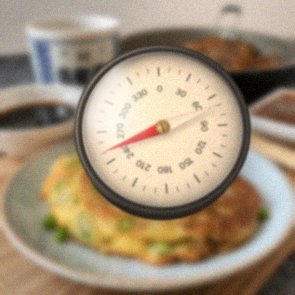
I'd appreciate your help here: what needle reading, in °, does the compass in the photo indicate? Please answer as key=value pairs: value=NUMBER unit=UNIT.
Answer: value=250 unit=°
